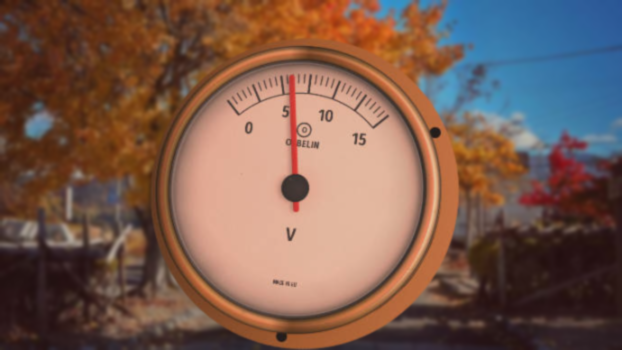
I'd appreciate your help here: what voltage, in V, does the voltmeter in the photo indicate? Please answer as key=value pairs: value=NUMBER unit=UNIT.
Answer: value=6 unit=V
